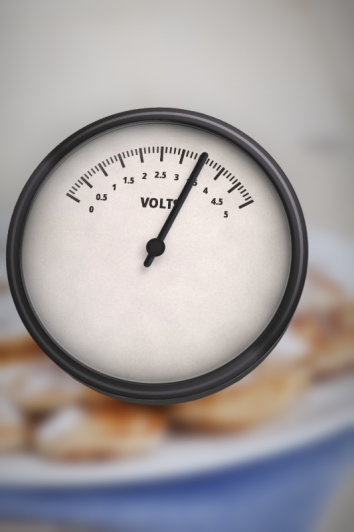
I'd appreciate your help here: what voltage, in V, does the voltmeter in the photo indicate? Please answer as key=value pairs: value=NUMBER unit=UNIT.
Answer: value=3.5 unit=V
